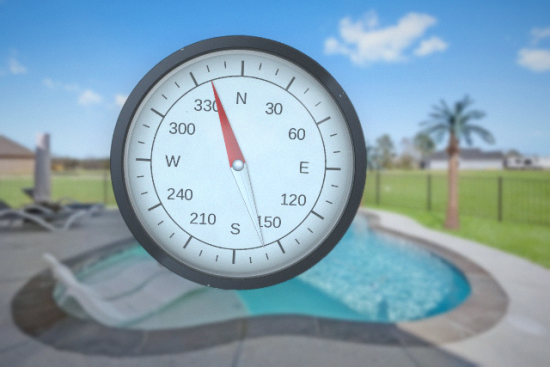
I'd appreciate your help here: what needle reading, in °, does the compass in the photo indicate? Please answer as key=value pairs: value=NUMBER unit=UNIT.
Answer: value=340 unit=°
